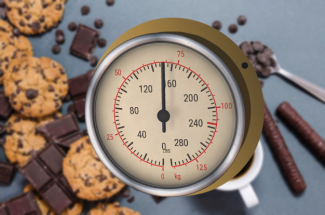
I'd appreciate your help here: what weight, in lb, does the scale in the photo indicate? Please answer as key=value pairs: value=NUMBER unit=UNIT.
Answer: value=152 unit=lb
